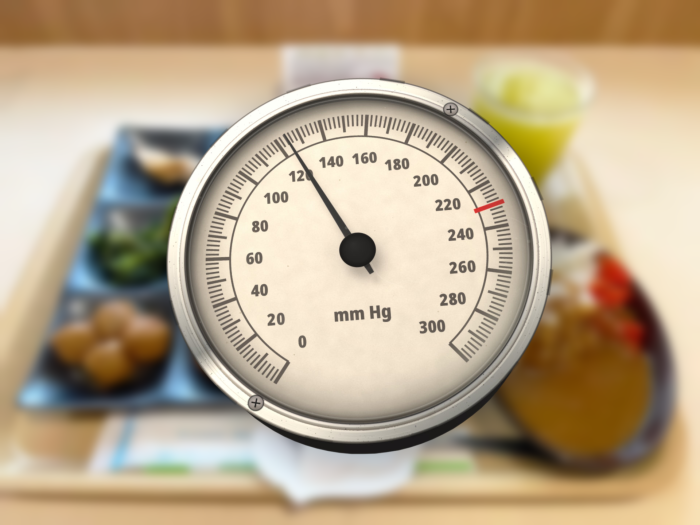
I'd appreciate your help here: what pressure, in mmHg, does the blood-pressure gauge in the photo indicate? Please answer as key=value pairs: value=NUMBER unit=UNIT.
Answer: value=124 unit=mmHg
